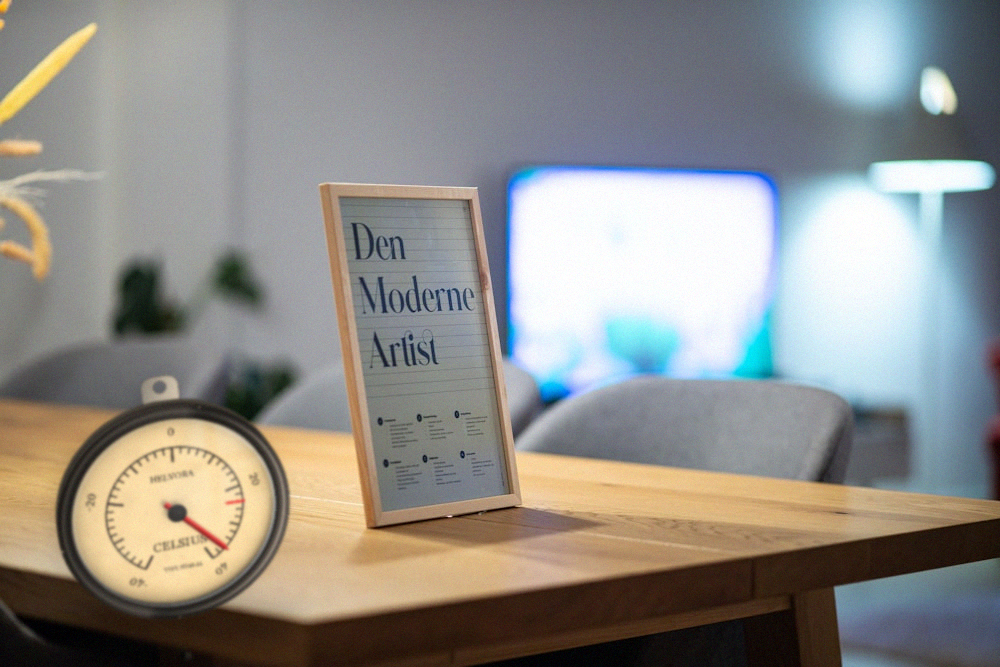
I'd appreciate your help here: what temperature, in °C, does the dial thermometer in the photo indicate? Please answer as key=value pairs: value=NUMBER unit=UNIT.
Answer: value=36 unit=°C
